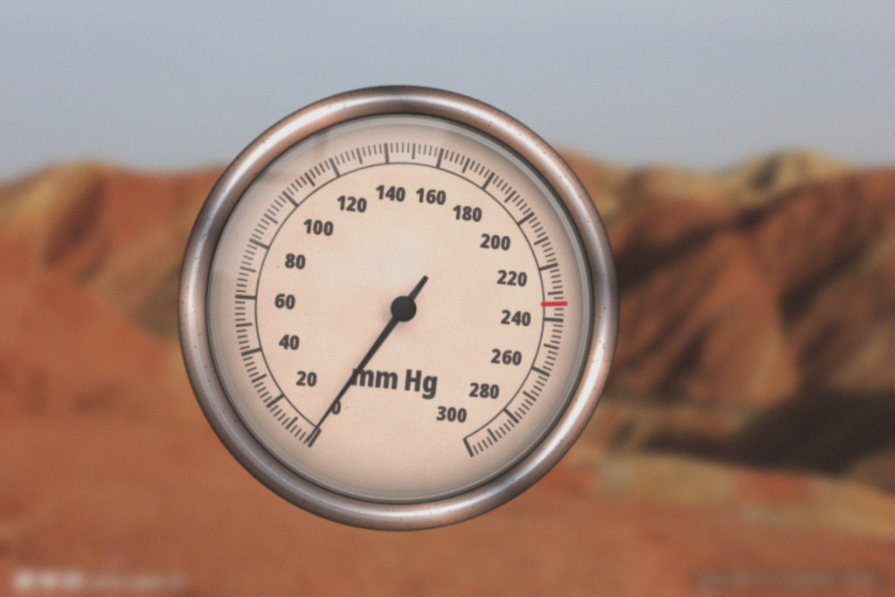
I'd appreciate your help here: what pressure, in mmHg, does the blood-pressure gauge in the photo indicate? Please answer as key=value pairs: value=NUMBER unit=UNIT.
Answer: value=2 unit=mmHg
